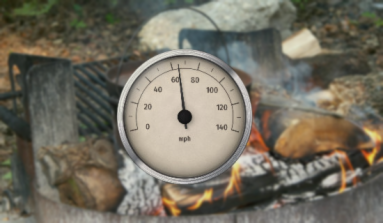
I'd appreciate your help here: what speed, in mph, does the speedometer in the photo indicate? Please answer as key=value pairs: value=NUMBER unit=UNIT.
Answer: value=65 unit=mph
